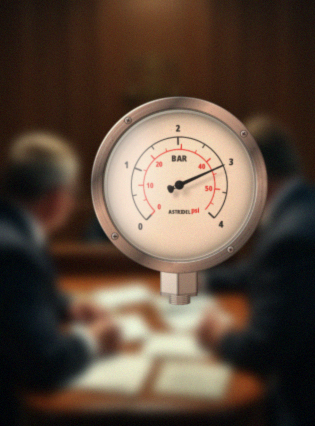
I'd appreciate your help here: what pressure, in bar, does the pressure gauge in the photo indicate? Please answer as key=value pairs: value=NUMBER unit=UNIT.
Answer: value=3 unit=bar
